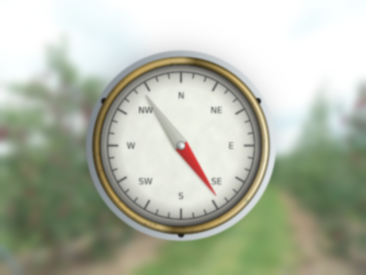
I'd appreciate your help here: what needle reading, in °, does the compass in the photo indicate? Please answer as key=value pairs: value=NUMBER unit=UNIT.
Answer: value=145 unit=°
